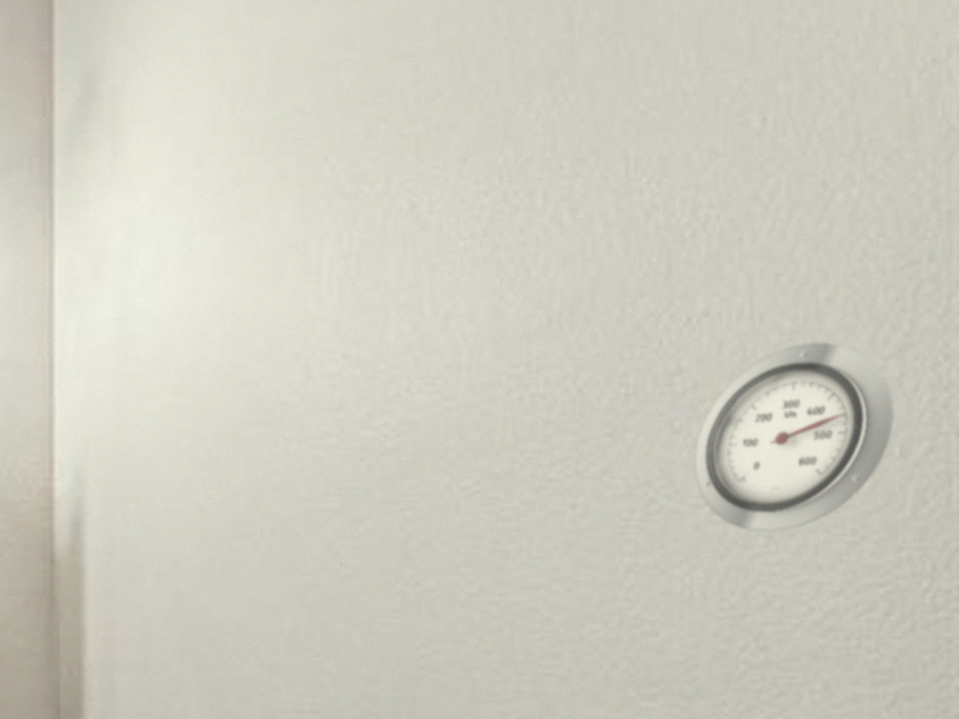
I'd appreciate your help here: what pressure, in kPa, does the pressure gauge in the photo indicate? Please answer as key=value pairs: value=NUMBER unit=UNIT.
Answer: value=460 unit=kPa
